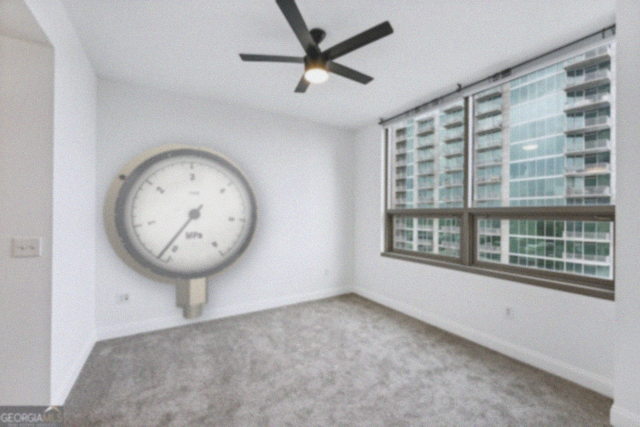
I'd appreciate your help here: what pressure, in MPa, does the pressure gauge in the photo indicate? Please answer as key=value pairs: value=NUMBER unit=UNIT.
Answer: value=0.2 unit=MPa
